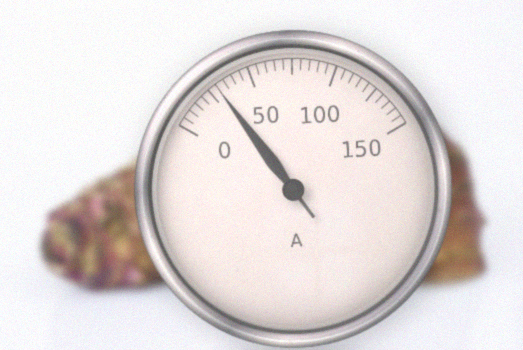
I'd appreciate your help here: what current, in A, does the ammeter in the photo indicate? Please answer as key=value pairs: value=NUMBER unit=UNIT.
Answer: value=30 unit=A
